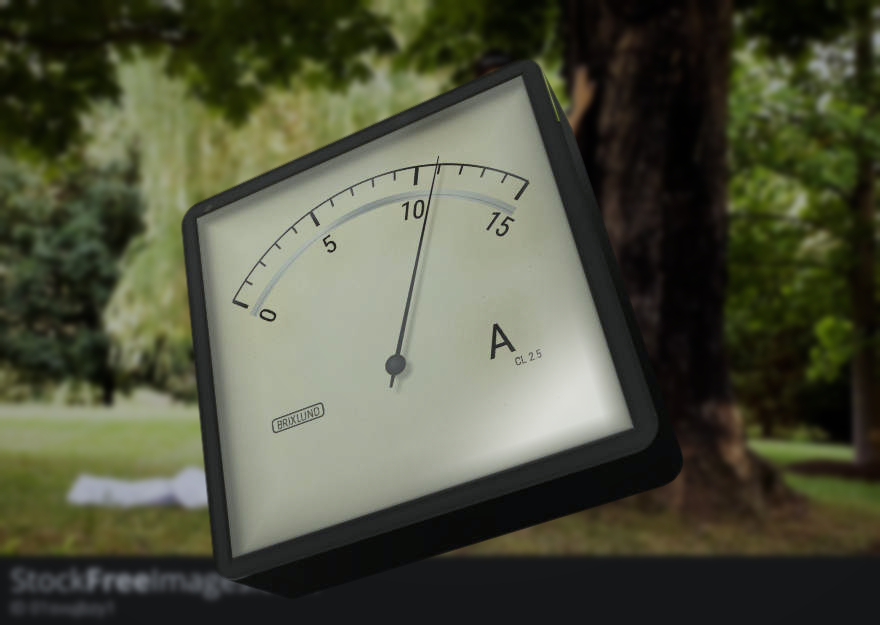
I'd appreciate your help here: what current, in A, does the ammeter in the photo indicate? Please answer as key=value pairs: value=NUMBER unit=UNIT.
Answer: value=11 unit=A
